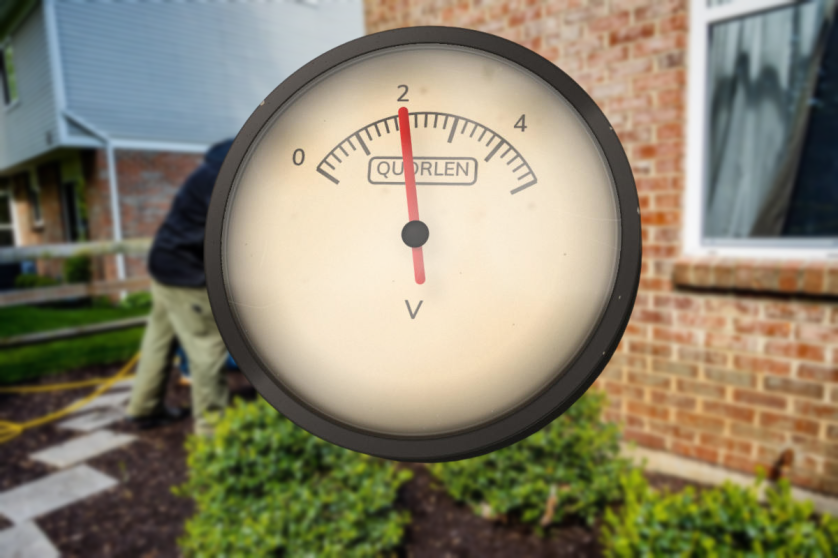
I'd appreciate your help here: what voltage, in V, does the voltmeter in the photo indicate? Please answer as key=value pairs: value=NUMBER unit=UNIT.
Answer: value=2 unit=V
